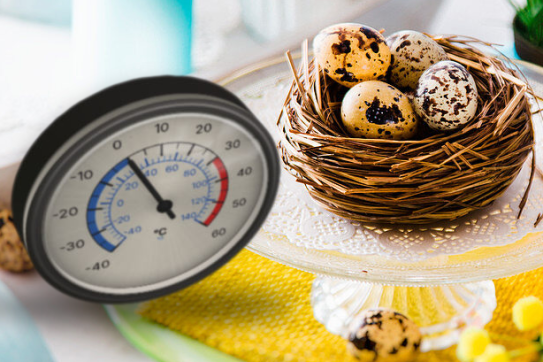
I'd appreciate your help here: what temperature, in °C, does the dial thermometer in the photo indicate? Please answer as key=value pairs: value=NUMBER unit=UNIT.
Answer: value=0 unit=°C
